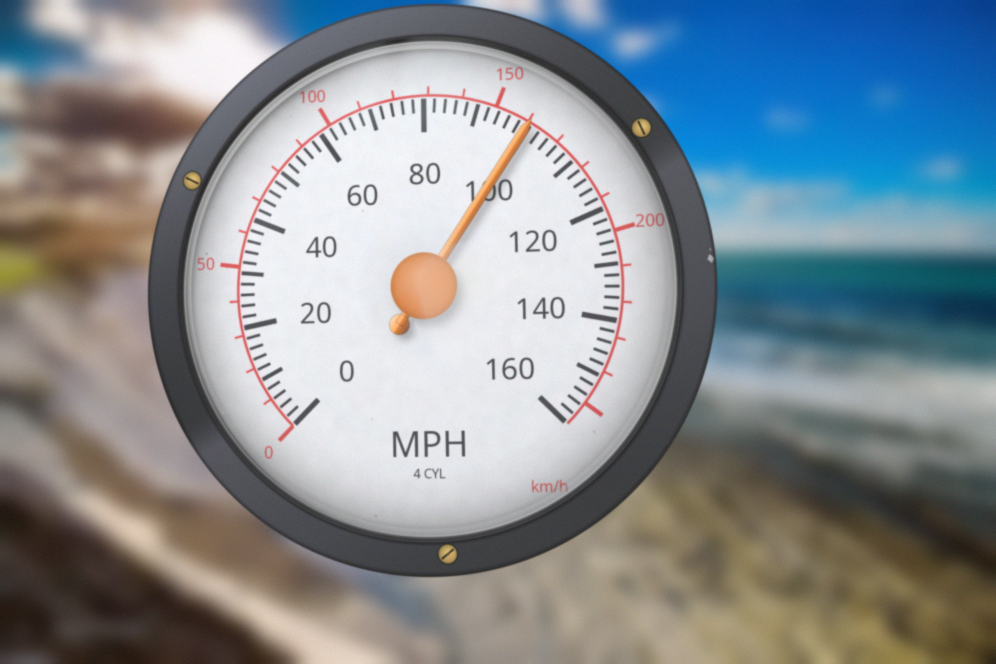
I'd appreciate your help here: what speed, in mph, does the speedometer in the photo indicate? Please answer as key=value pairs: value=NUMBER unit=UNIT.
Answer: value=100 unit=mph
